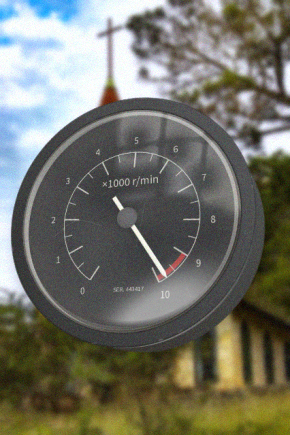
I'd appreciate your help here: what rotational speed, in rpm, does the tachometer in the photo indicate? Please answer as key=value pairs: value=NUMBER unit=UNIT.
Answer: value=9750 unit=rpm
